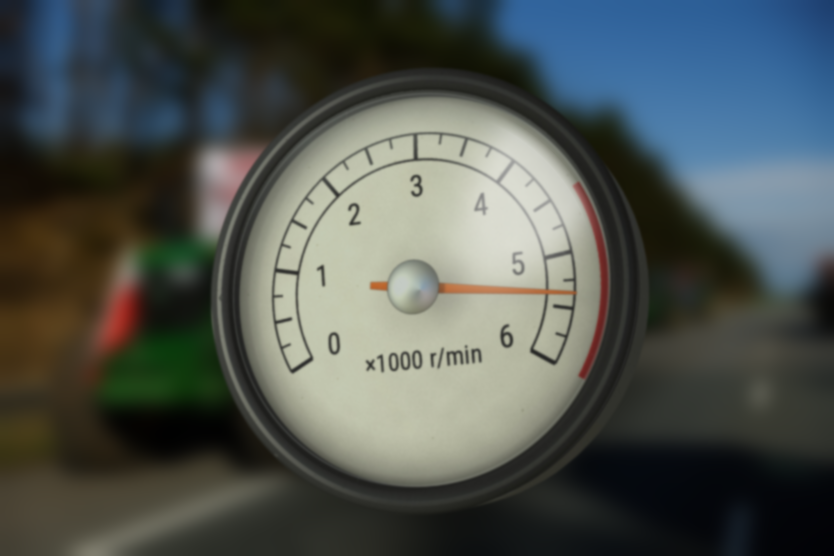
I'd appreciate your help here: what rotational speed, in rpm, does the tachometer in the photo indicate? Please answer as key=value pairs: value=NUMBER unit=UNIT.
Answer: value=5375 unit=rpm
